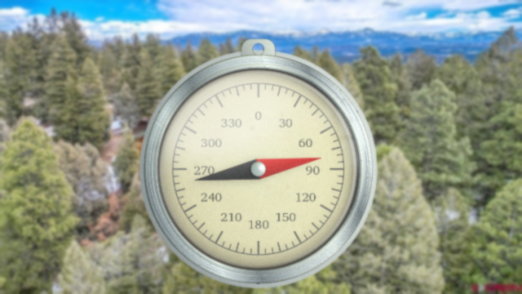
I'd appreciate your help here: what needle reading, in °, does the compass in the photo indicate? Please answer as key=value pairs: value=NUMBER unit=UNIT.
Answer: value=80 unit=°
